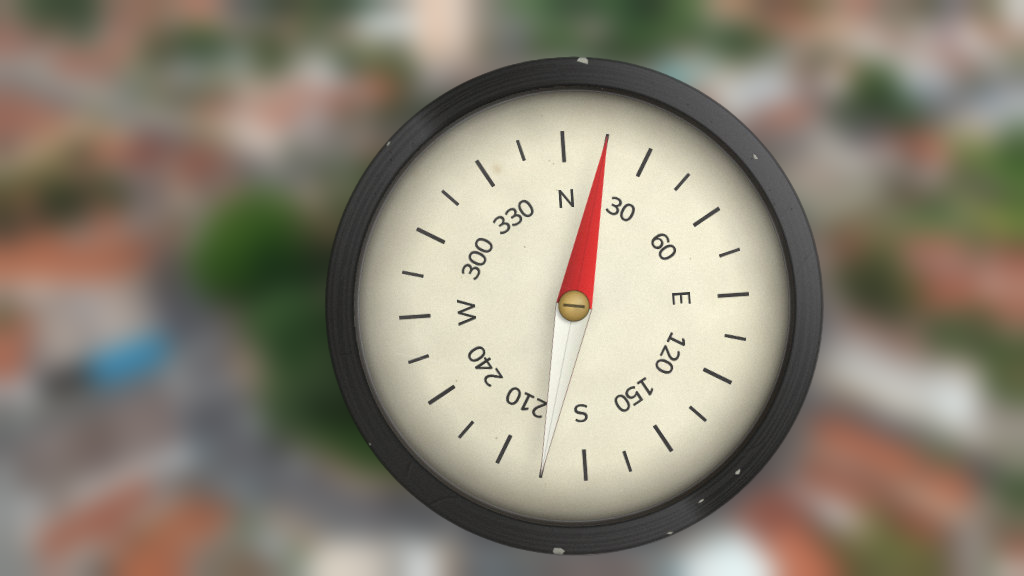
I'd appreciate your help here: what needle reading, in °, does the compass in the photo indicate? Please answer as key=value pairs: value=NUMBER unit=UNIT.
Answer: value=15 unit=°
